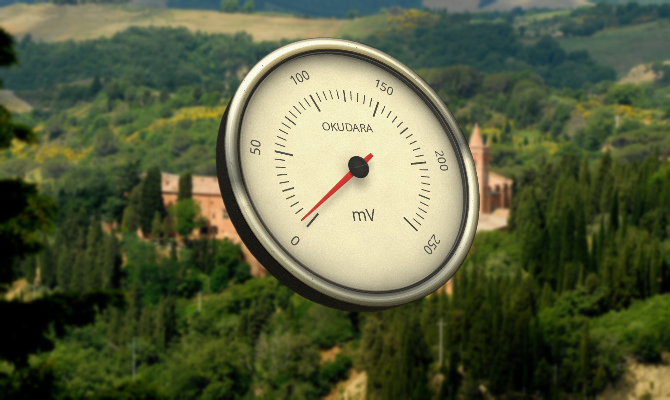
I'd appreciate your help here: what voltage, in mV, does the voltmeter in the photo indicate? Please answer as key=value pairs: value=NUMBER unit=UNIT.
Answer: value=5 unit=mV
